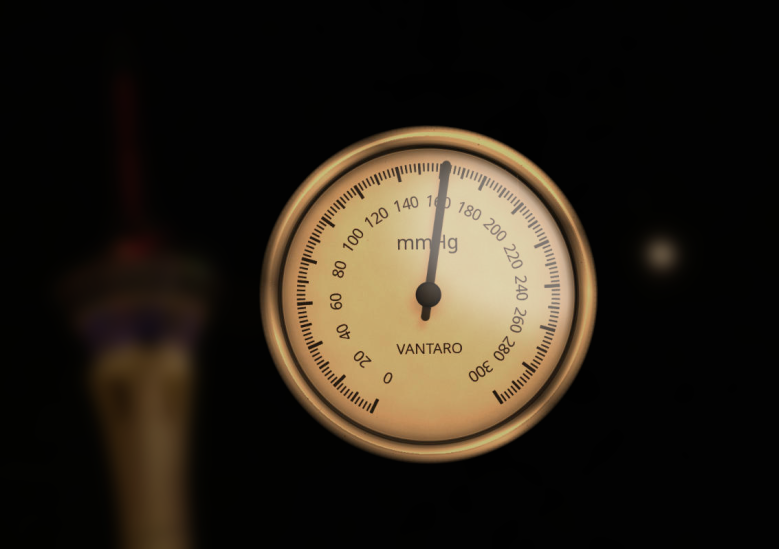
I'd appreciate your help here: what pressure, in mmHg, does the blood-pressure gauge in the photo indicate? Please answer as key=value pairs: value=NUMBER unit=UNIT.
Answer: value=162 unit=mmHg
